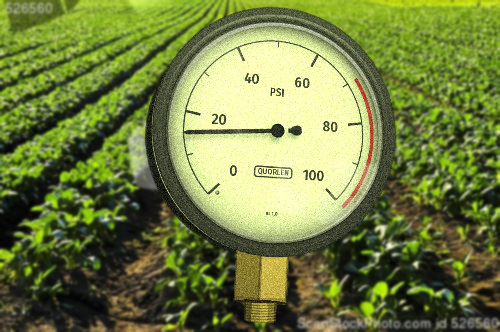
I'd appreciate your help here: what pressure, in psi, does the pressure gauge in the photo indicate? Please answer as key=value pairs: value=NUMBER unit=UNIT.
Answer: value=15 unit=psi
